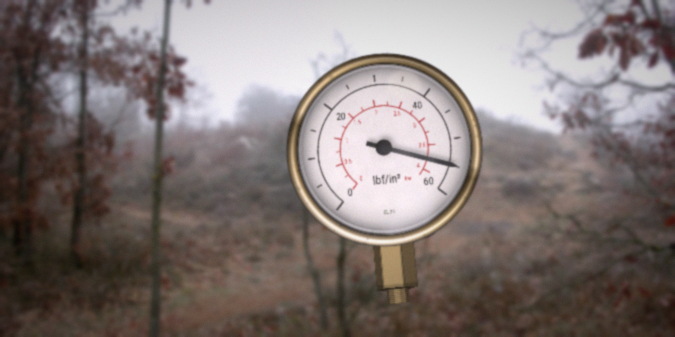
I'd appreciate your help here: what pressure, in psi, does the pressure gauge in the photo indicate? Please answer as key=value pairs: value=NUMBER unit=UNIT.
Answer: value=55 unit=psi
